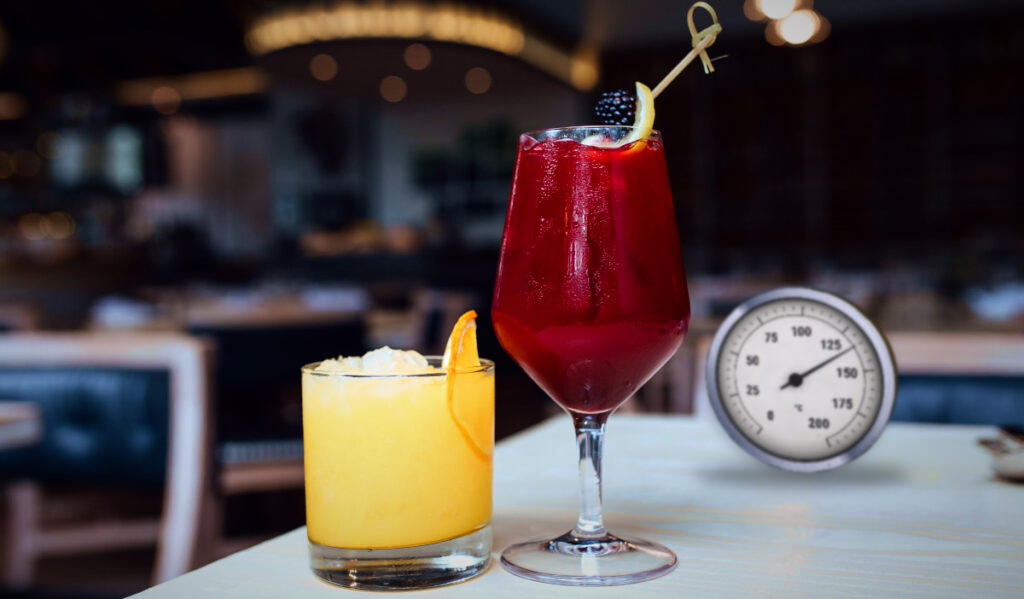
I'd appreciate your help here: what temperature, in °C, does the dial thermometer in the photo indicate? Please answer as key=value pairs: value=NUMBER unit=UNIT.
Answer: value=135 unit=°C
